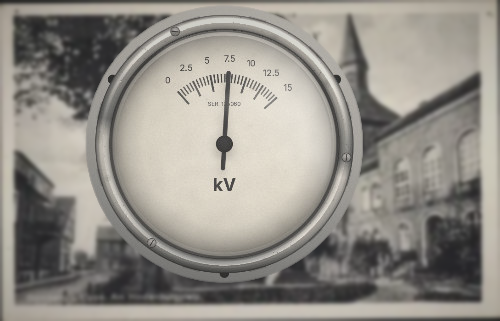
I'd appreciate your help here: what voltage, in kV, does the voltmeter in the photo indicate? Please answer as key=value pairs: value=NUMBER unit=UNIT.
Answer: value=7.5 unit=kV
